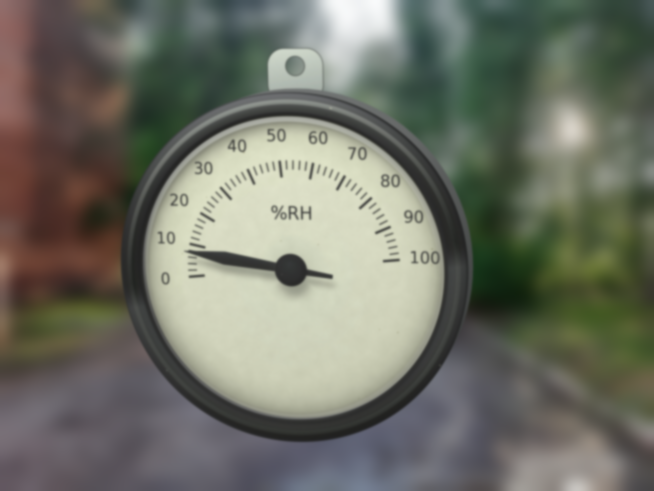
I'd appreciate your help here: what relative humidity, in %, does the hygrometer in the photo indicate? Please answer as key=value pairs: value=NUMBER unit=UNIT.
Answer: value=8 unit=%
